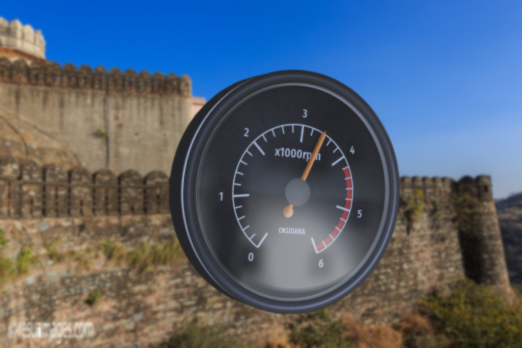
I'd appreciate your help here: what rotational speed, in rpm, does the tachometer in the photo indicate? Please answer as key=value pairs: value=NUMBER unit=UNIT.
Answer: value=3400 unit=rpm
